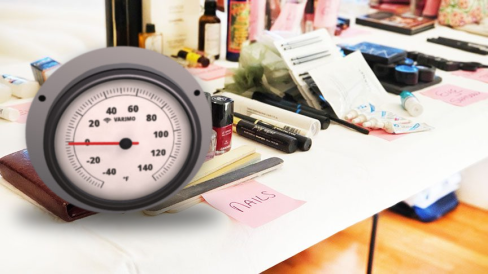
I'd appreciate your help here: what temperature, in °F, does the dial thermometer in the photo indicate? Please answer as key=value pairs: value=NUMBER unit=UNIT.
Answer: value=0 unit=°F
